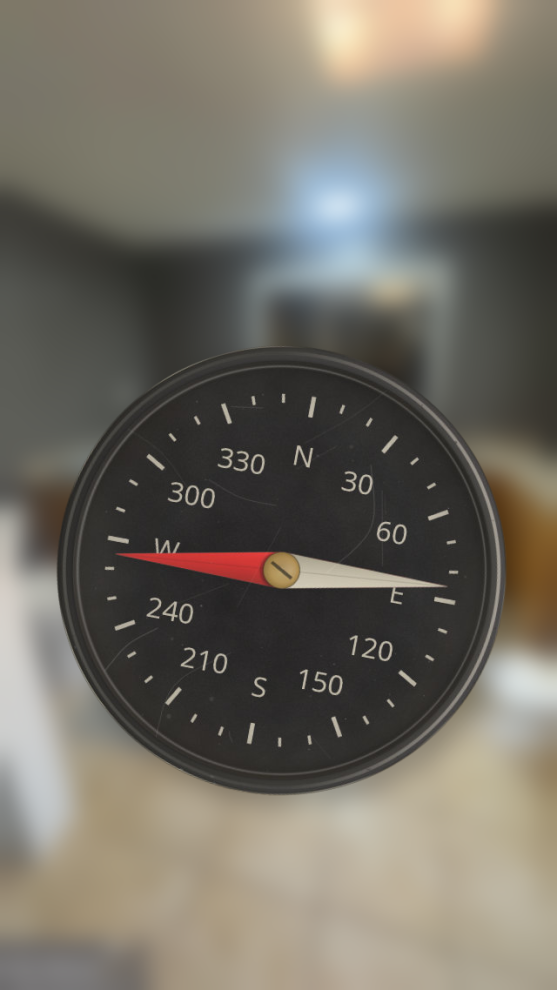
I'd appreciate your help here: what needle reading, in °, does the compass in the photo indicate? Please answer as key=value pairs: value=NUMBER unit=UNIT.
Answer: value=265 unit=°
